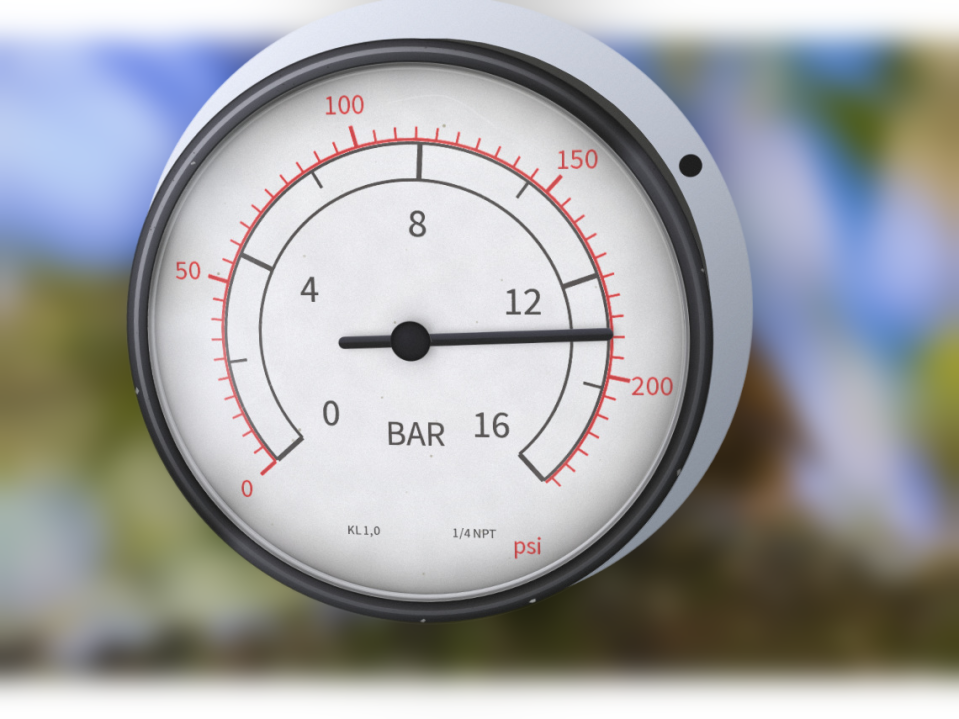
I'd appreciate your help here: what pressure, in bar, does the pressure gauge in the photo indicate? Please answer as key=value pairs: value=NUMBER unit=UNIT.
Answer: value=13 unit=bar
